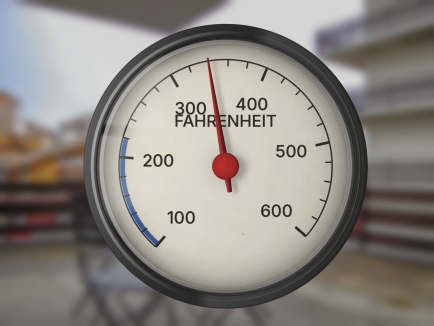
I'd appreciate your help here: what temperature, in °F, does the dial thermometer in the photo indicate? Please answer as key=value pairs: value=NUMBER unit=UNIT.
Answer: value=340 unit=°F
